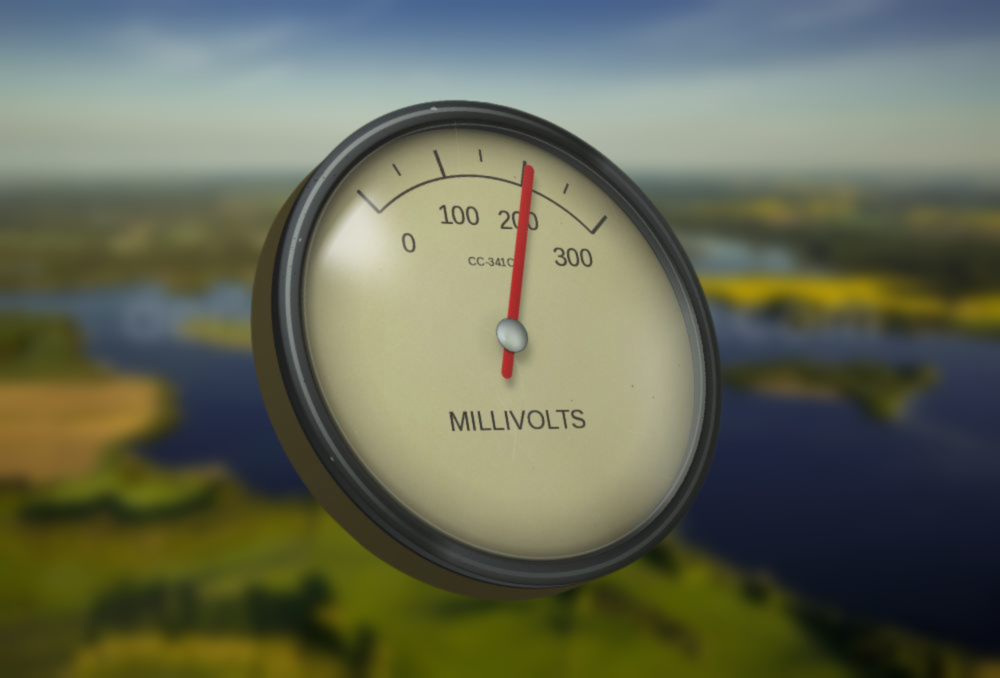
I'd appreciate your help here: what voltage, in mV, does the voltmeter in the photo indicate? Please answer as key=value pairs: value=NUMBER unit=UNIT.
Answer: value=200 unit=mV
